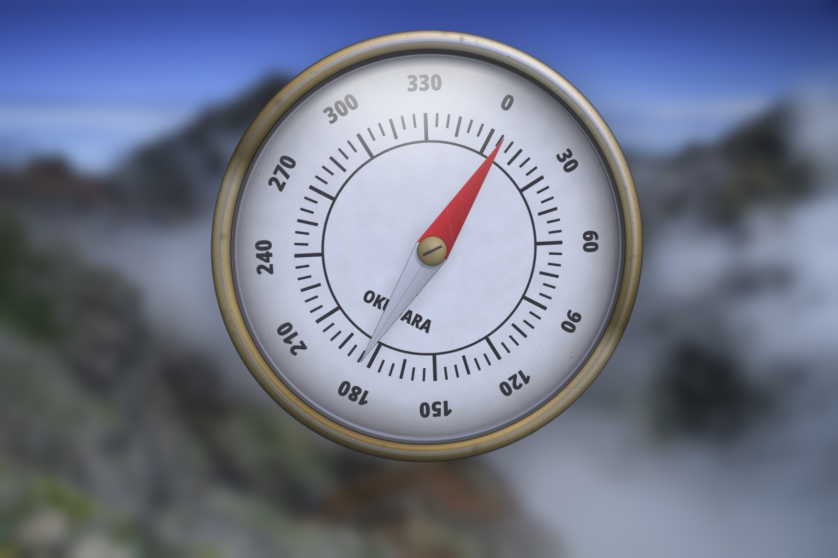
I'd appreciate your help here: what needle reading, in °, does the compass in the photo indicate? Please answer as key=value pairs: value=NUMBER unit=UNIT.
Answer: value=5 unit=°
